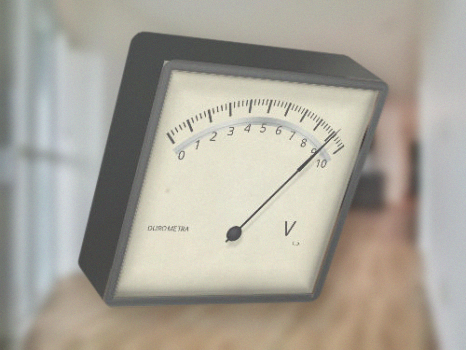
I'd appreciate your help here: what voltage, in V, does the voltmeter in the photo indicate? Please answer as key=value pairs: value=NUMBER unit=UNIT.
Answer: value=9 unit=V
